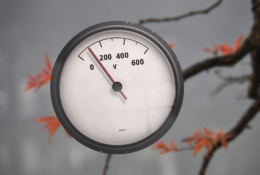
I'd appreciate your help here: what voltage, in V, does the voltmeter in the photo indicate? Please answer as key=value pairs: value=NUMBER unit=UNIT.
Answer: value=100 unit=V
